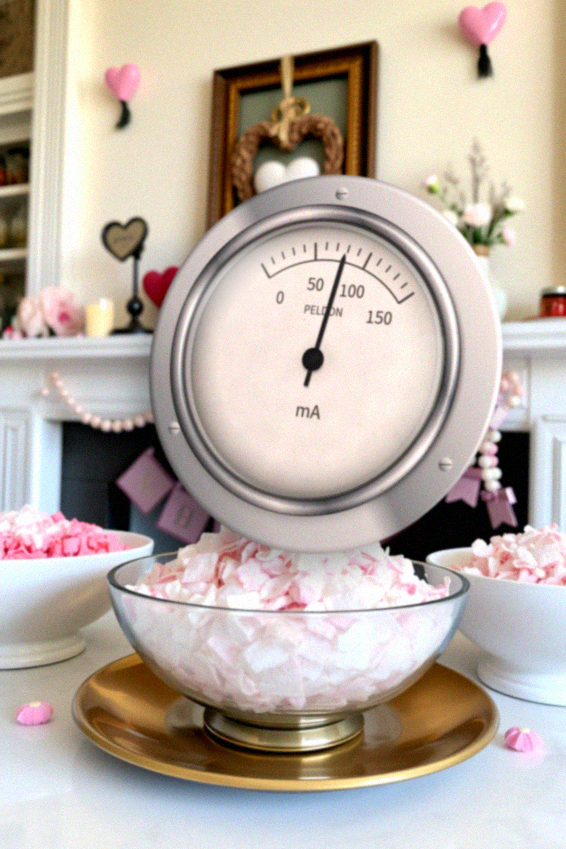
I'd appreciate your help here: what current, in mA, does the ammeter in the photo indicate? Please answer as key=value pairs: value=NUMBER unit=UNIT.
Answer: value=80 unit=mA
